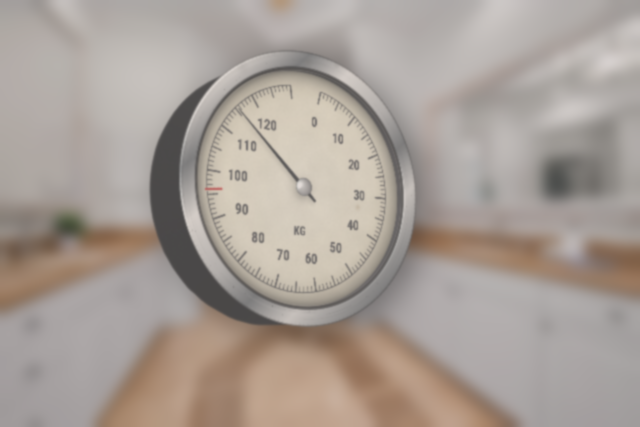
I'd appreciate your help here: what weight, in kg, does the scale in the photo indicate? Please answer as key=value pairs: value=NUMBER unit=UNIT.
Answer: value=115 unit=kg
